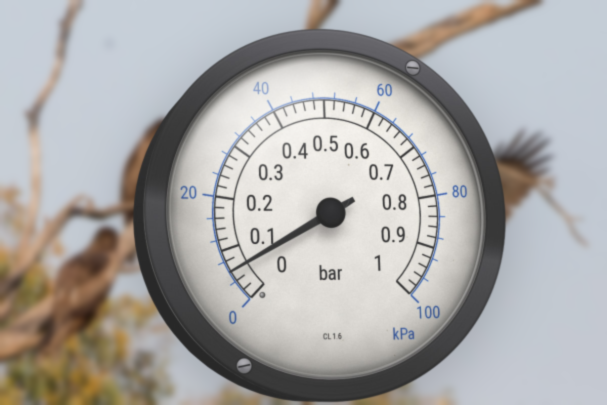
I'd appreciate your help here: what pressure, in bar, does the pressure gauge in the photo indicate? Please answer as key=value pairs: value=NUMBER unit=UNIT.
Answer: value=0.06 unit=bar
